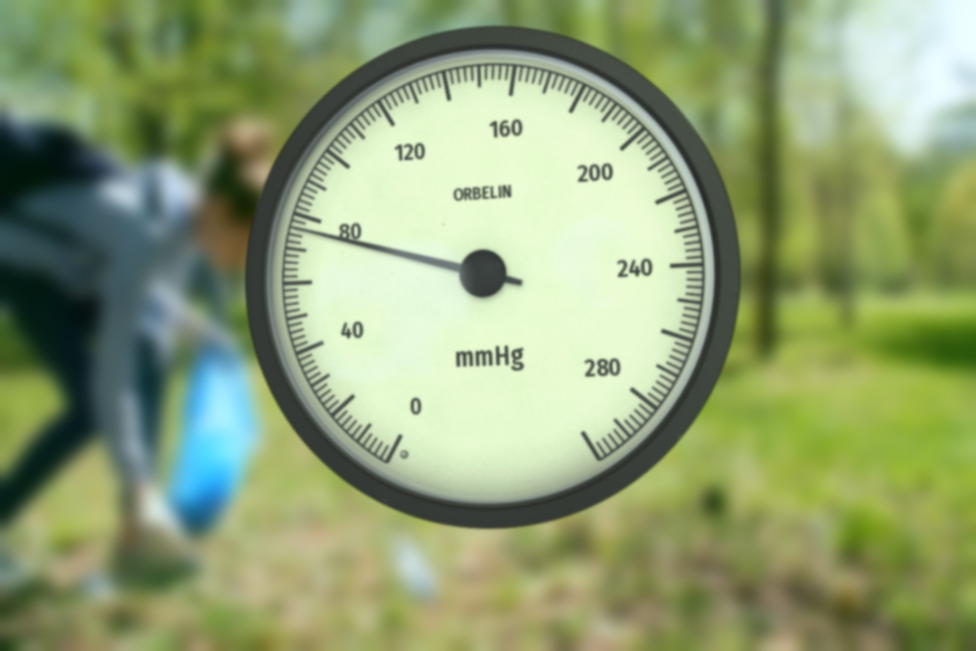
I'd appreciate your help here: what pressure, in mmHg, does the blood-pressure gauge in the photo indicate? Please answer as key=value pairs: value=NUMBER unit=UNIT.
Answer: value=76 unit=mmHg
